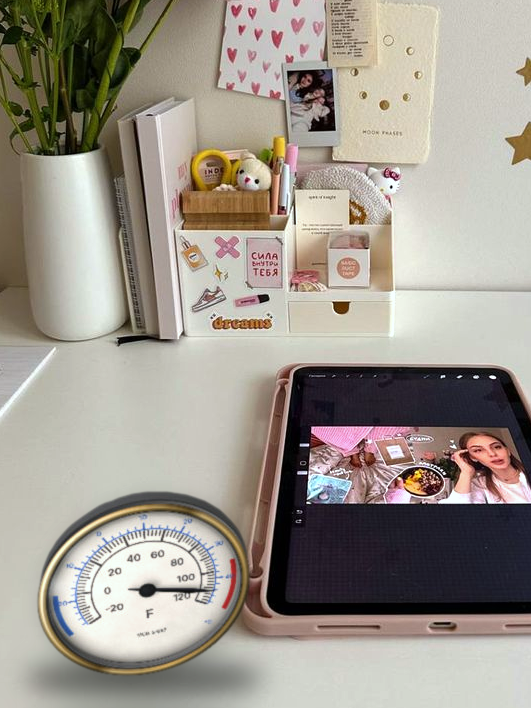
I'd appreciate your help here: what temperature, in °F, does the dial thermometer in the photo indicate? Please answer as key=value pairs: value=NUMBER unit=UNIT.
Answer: value=110 unit=°F
